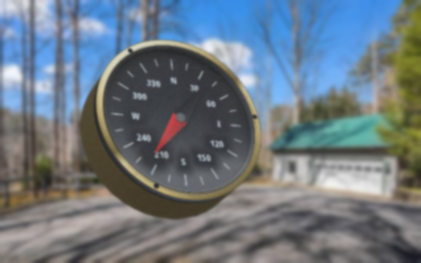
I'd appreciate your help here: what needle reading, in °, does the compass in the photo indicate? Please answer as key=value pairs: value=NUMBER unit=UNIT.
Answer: value=217.5 unit=°
